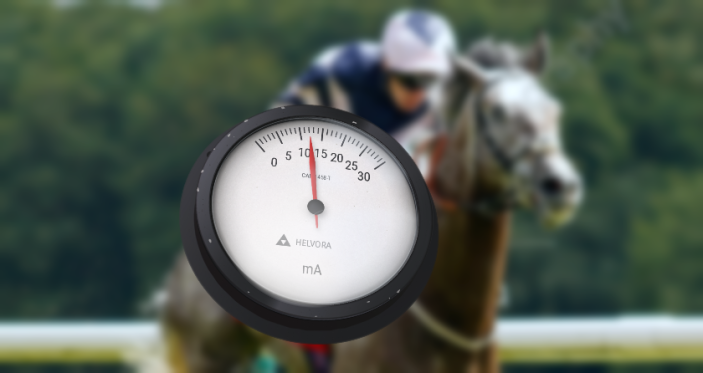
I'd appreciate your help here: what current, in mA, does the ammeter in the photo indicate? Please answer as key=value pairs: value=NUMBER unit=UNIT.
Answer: value=12 unit=mA
